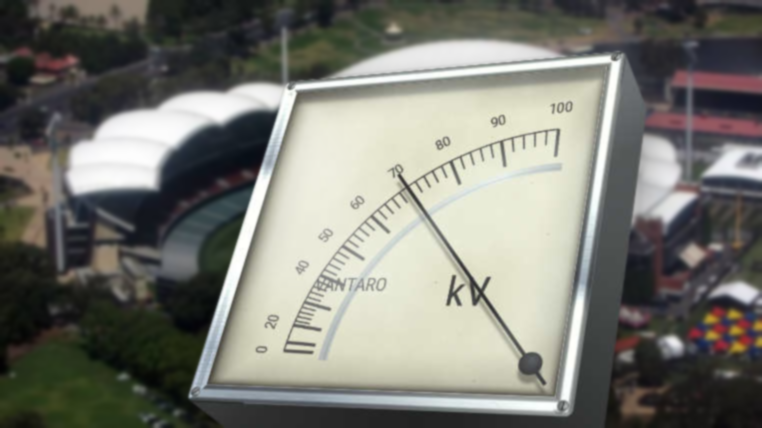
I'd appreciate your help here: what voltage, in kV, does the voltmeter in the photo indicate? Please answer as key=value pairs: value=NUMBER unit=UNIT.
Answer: value=70 unit=kV
